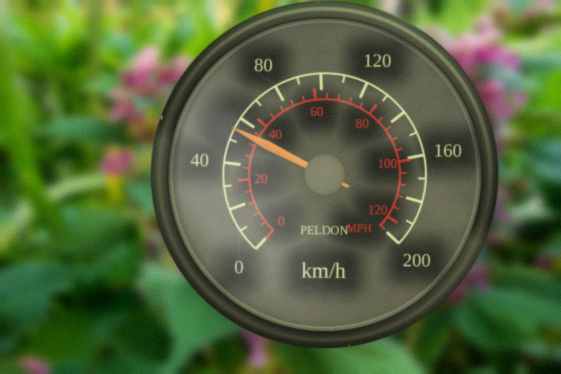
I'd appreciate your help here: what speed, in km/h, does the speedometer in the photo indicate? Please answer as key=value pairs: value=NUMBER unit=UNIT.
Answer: value=55 unit=km/h
